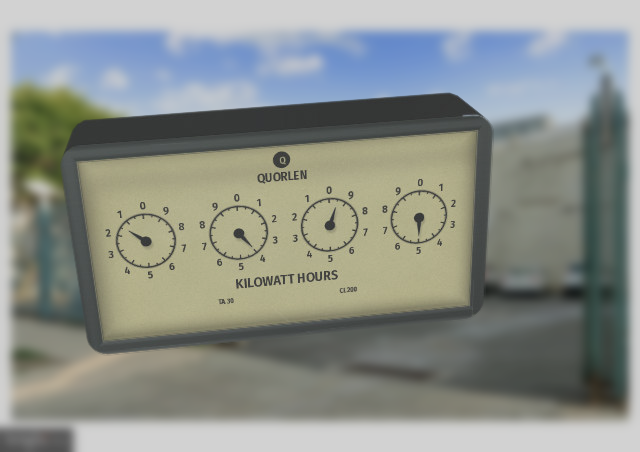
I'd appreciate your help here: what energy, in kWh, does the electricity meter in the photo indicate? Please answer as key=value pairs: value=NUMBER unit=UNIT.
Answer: value=1395 unit=kWh
